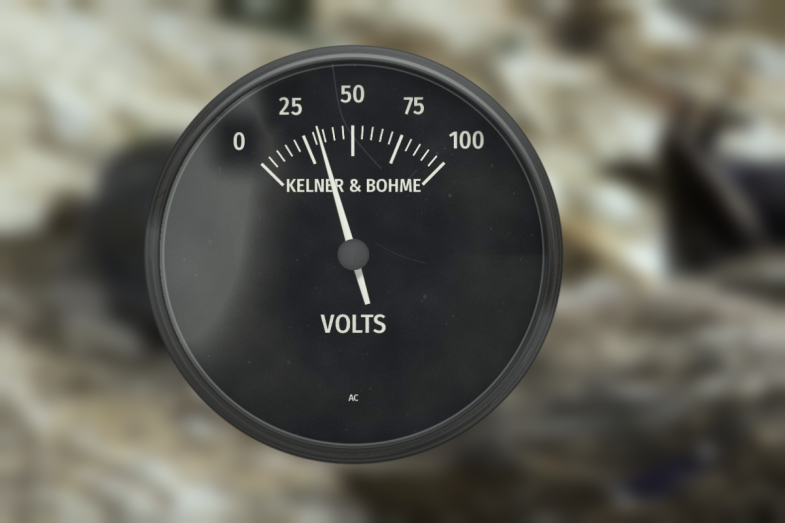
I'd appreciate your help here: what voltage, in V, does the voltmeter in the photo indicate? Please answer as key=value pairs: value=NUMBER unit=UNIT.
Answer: value=32.5 unit=V
